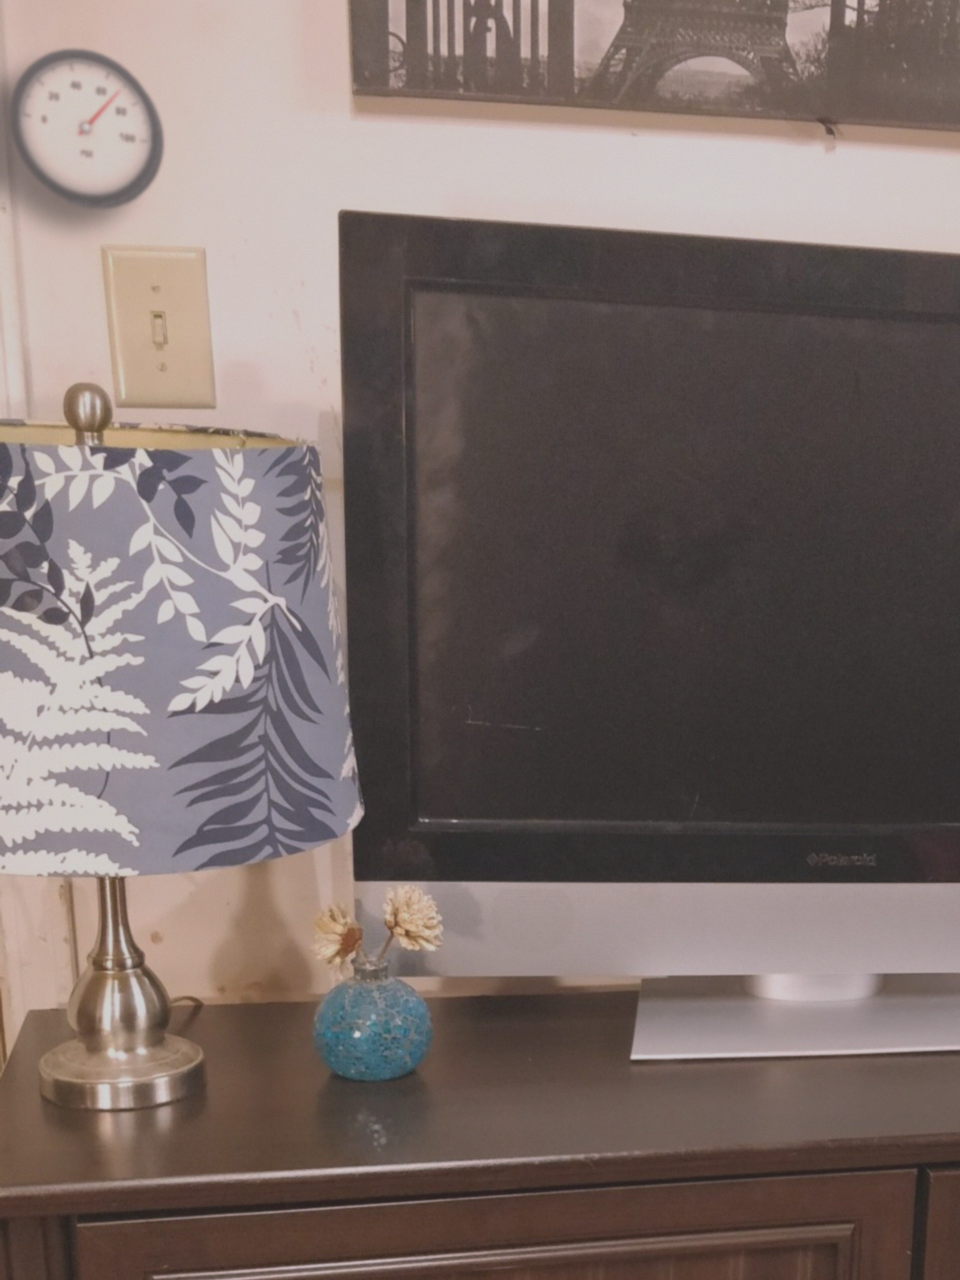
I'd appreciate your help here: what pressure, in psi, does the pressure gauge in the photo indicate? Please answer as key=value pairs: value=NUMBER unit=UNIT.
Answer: value=70 unit=psi
